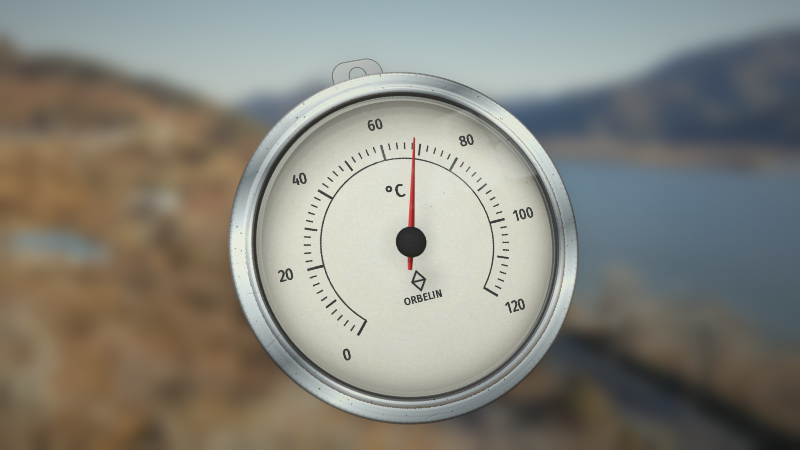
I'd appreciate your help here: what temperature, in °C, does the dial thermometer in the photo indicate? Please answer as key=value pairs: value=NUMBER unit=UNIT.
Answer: value=68 unit=°C
